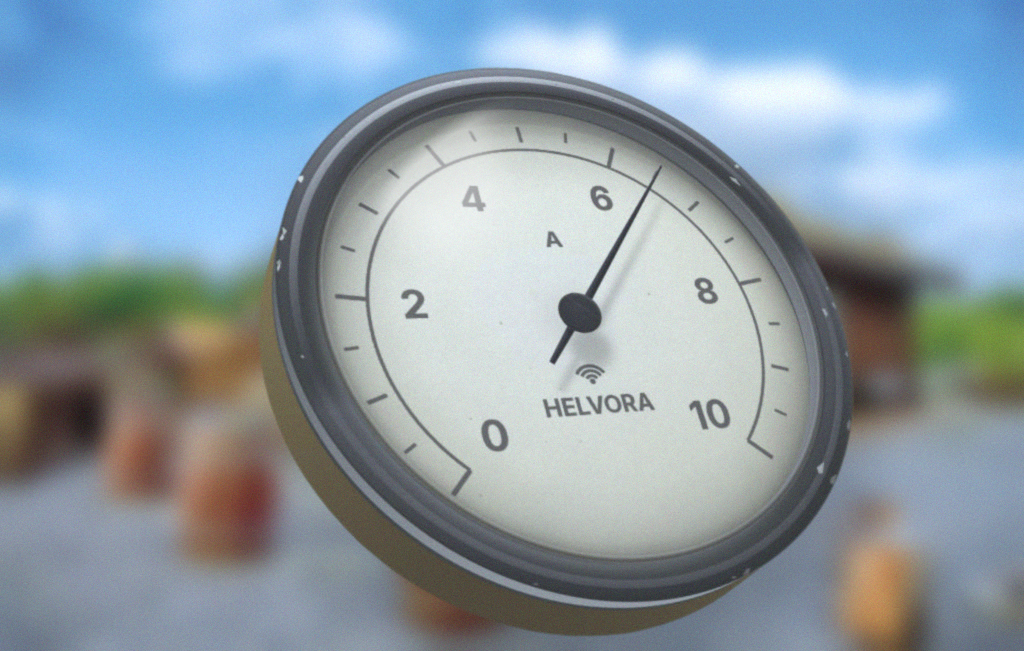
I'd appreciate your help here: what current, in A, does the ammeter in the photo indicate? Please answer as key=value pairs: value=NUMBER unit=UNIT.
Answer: value=6.5 unit=A
